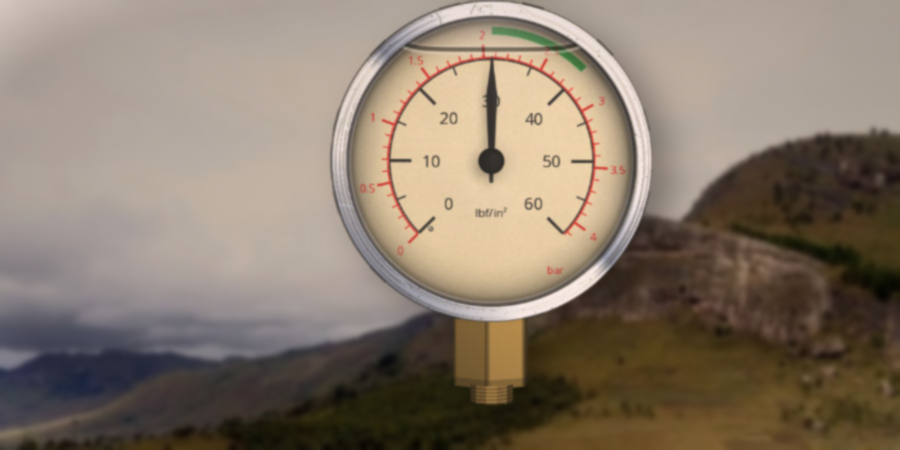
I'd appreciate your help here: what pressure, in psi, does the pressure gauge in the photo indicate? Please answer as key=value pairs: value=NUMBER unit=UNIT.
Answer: value=30 unit=psi
